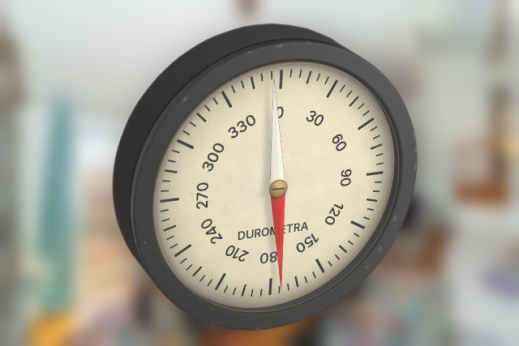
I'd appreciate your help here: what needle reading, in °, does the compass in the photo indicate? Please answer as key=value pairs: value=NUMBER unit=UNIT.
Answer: value=175 unit=°
